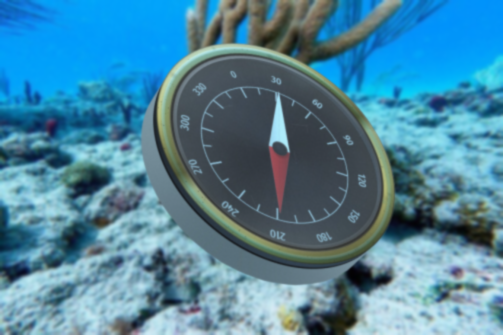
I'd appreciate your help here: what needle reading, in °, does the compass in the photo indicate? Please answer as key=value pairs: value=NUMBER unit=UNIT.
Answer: value=210 unit=°
